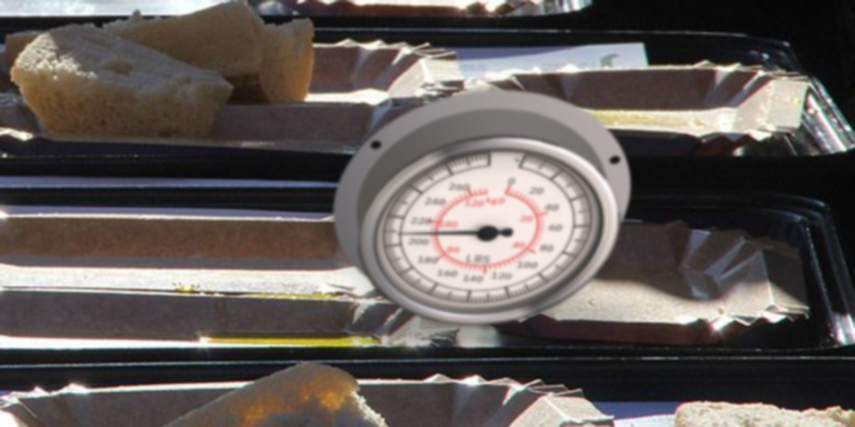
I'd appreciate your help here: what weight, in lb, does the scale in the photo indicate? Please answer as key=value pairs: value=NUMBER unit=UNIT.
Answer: value=210 unit=lb
